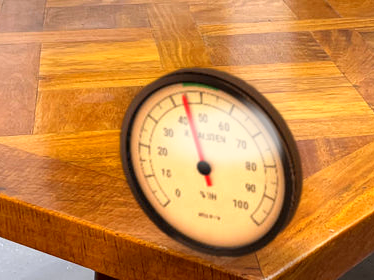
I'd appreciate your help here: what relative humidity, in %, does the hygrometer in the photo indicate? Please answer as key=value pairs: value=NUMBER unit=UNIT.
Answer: value=45 unit=%
